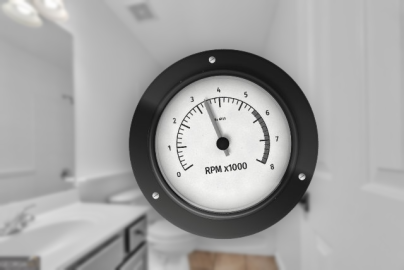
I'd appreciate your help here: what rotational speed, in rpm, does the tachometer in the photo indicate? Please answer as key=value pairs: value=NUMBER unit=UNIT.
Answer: value=3400 unit=rpm
